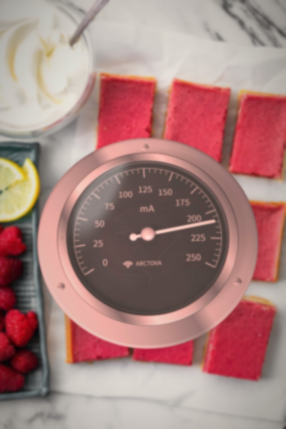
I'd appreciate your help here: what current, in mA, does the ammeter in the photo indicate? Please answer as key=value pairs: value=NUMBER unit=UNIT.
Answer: value=210 unit=mA
